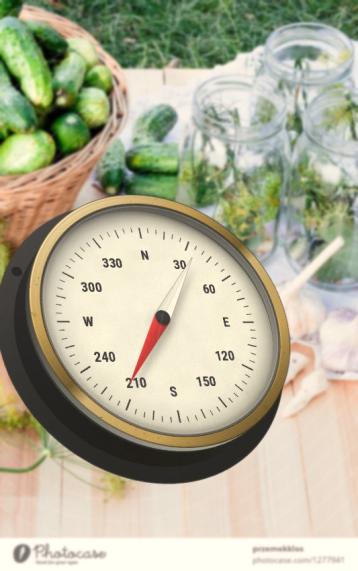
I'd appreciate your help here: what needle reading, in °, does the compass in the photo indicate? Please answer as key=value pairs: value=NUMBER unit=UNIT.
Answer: value=215 unit=°
